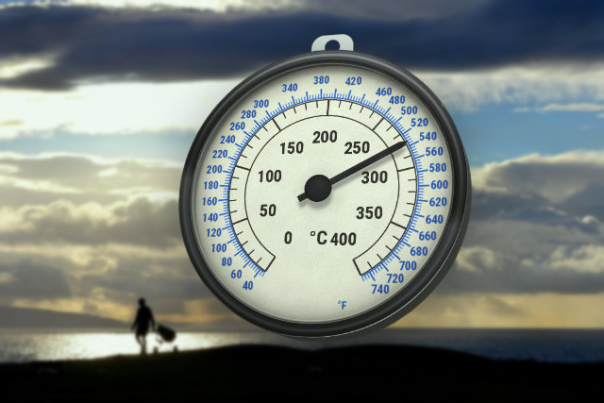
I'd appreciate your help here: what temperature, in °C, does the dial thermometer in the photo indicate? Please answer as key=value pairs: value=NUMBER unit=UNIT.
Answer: value=280 unit=°C
